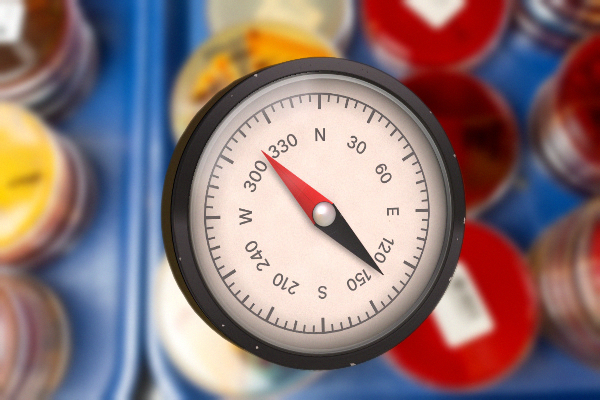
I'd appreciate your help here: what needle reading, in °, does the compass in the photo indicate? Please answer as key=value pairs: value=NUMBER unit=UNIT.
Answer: value=315 unit=°
